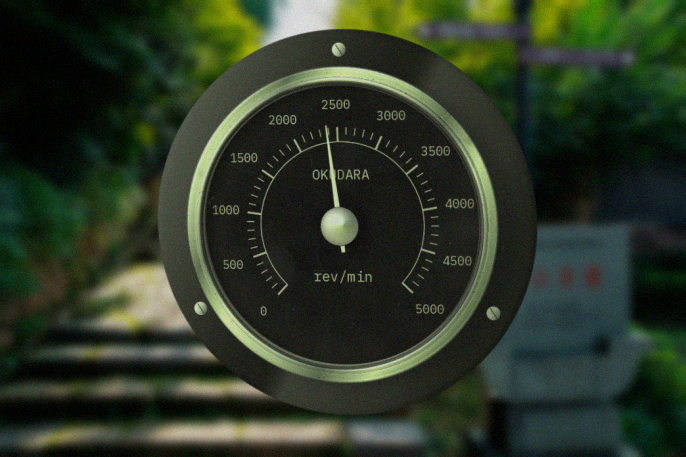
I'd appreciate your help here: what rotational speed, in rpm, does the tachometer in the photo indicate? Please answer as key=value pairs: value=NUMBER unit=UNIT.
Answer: value=2400 unit=rpm
